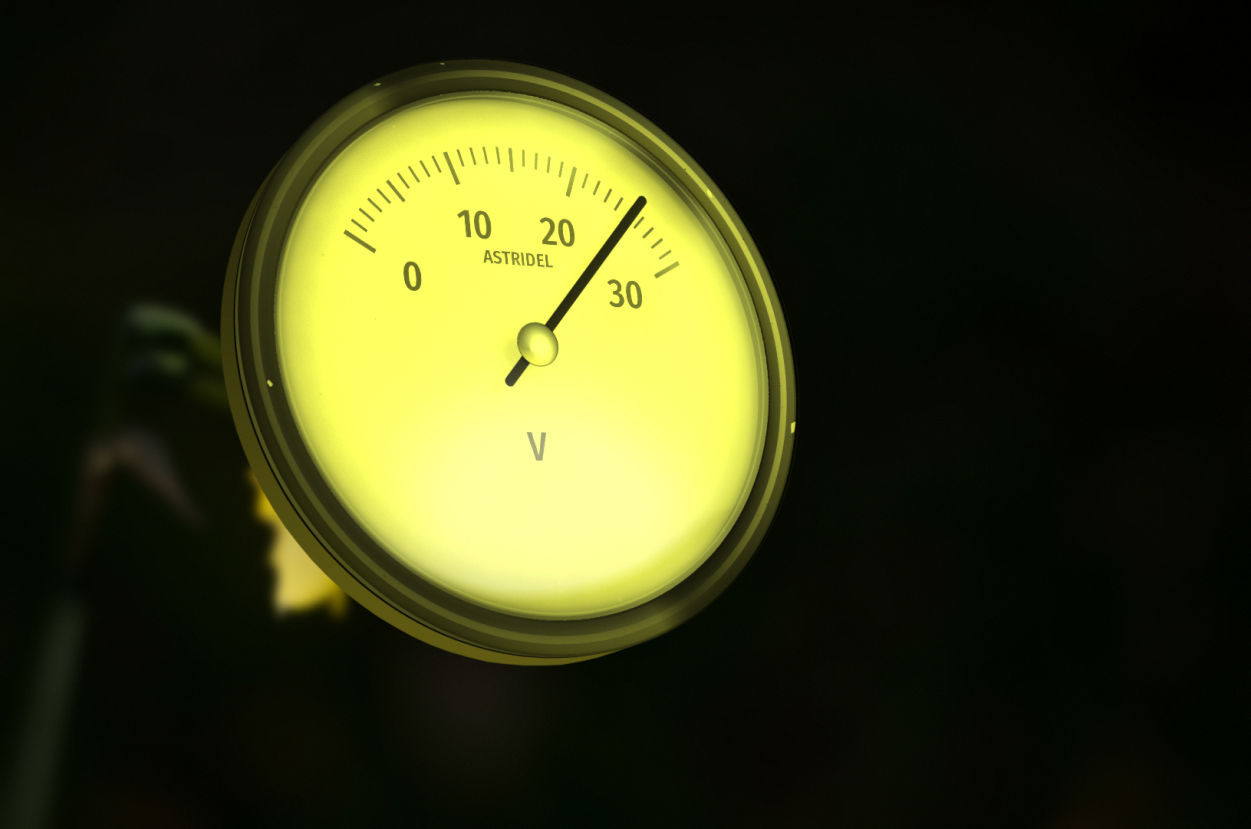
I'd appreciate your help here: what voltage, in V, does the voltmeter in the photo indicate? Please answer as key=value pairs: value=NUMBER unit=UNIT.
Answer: value=25 unit=V
